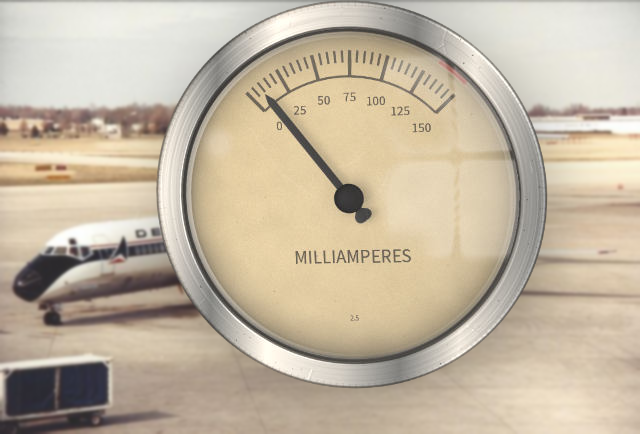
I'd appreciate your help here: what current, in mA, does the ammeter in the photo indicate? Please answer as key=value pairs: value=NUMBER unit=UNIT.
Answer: value=10 unit=mA
